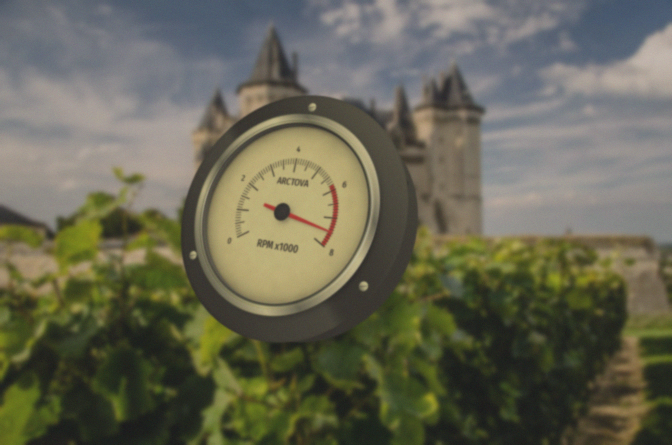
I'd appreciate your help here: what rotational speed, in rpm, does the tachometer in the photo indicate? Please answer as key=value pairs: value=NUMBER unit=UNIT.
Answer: value=7500 unit=rpm
